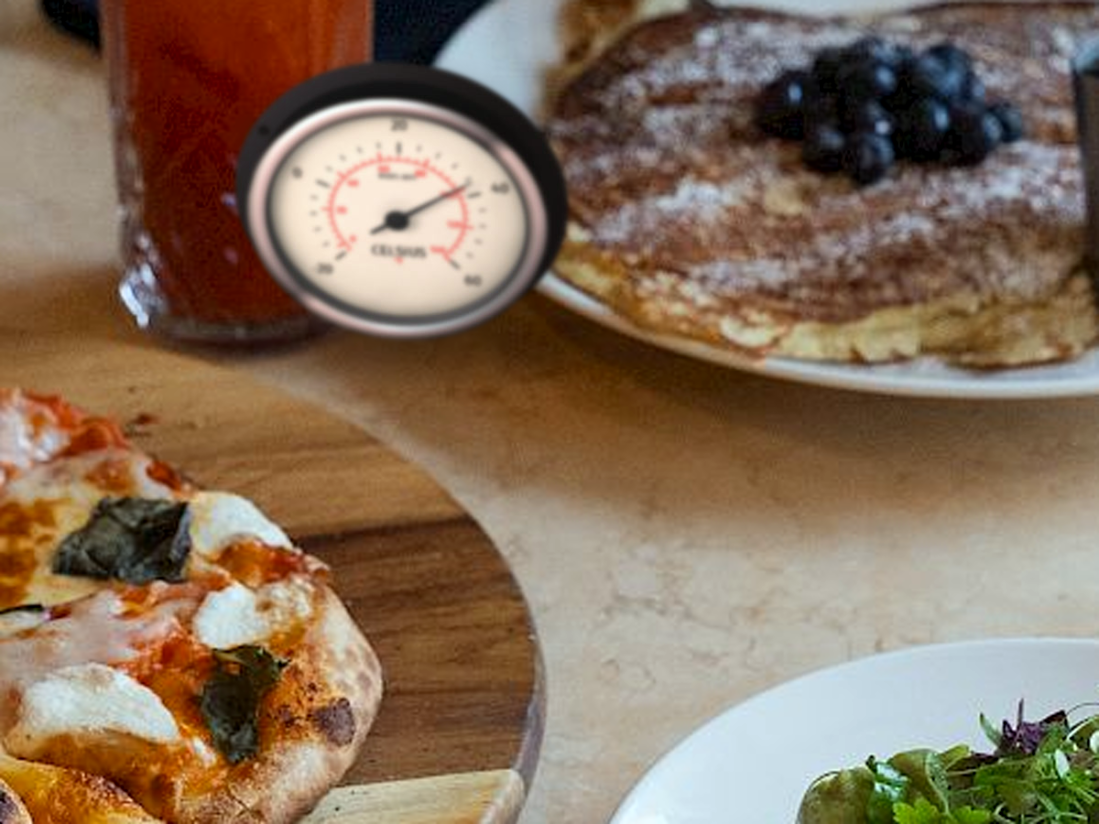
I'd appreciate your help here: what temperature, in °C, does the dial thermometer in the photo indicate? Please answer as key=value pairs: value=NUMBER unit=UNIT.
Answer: value=36 unit=°C
